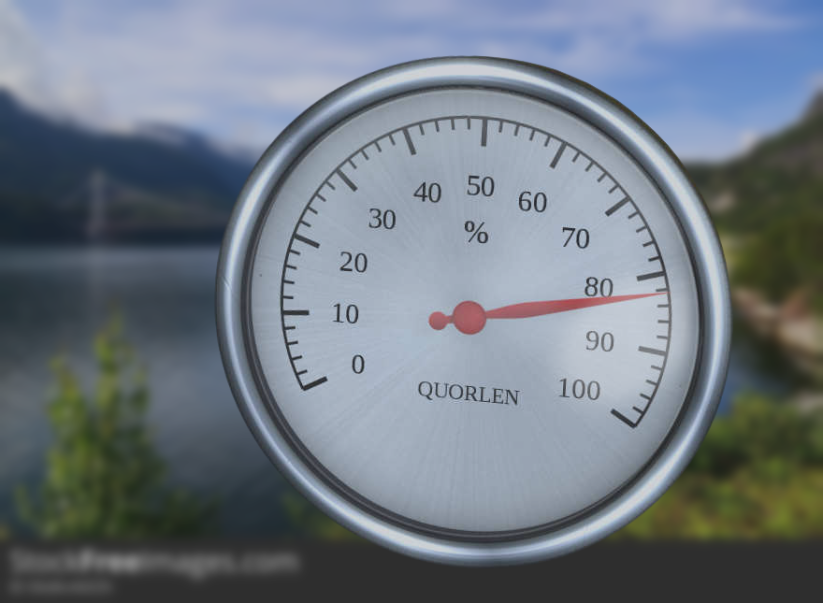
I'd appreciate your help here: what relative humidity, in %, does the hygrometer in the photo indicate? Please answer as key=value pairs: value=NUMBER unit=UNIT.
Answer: value=82 unit=%
